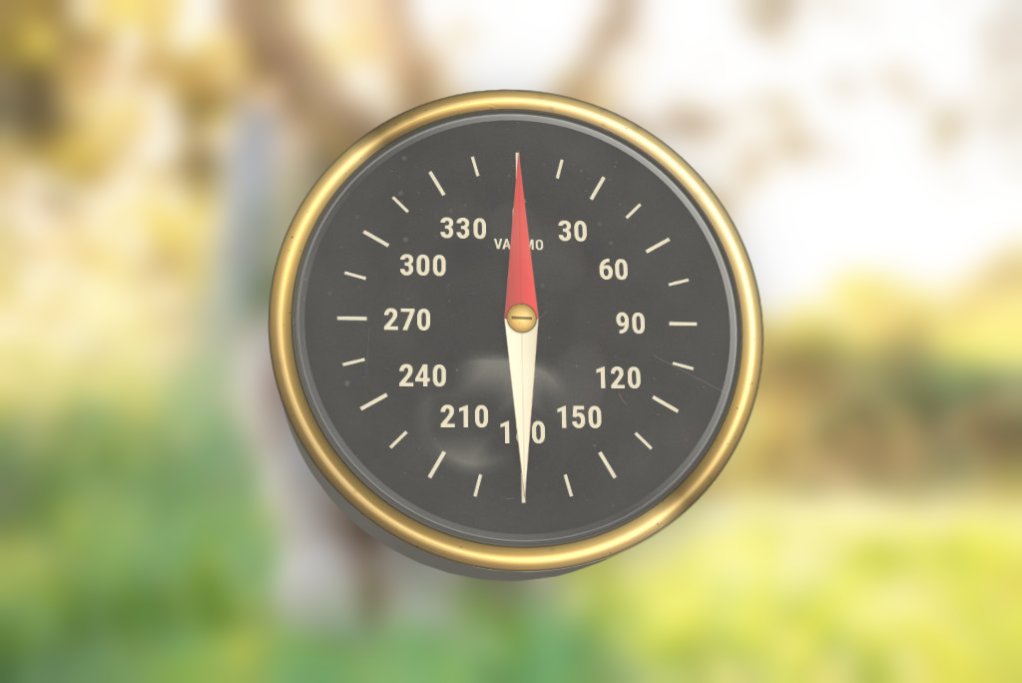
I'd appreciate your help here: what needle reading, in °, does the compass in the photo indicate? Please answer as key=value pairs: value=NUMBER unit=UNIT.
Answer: value=0 unit=°
